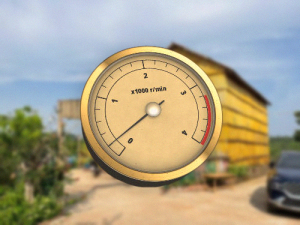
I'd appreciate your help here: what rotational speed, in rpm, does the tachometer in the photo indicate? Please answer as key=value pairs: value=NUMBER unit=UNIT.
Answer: value=200 unit=rpm
